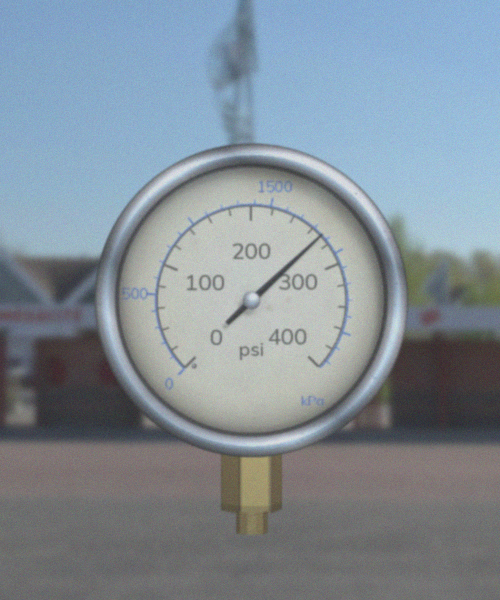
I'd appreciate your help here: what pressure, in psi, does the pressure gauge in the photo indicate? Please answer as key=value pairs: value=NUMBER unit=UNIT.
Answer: value=270 unit=psi
